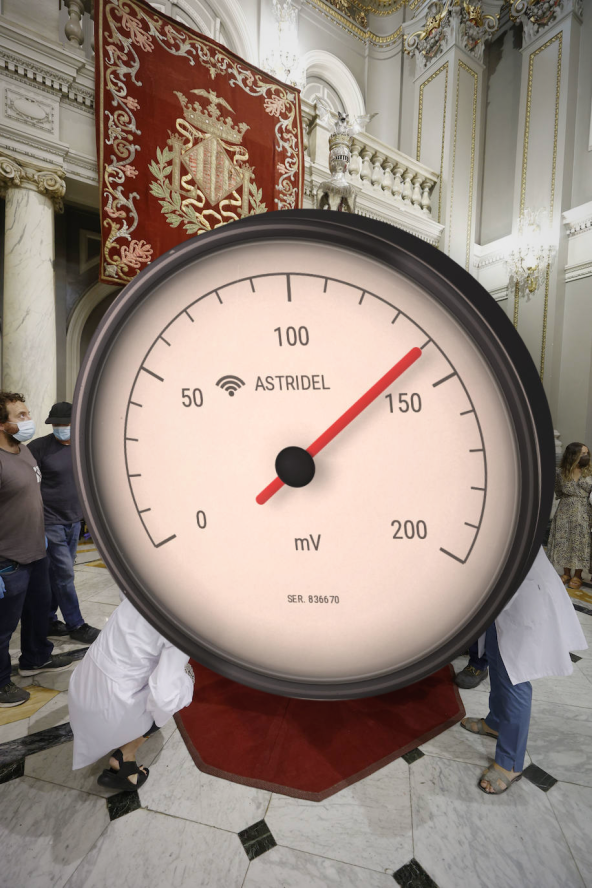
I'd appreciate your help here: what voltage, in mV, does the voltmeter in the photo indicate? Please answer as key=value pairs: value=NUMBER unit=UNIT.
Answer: value=140 unit=mV
